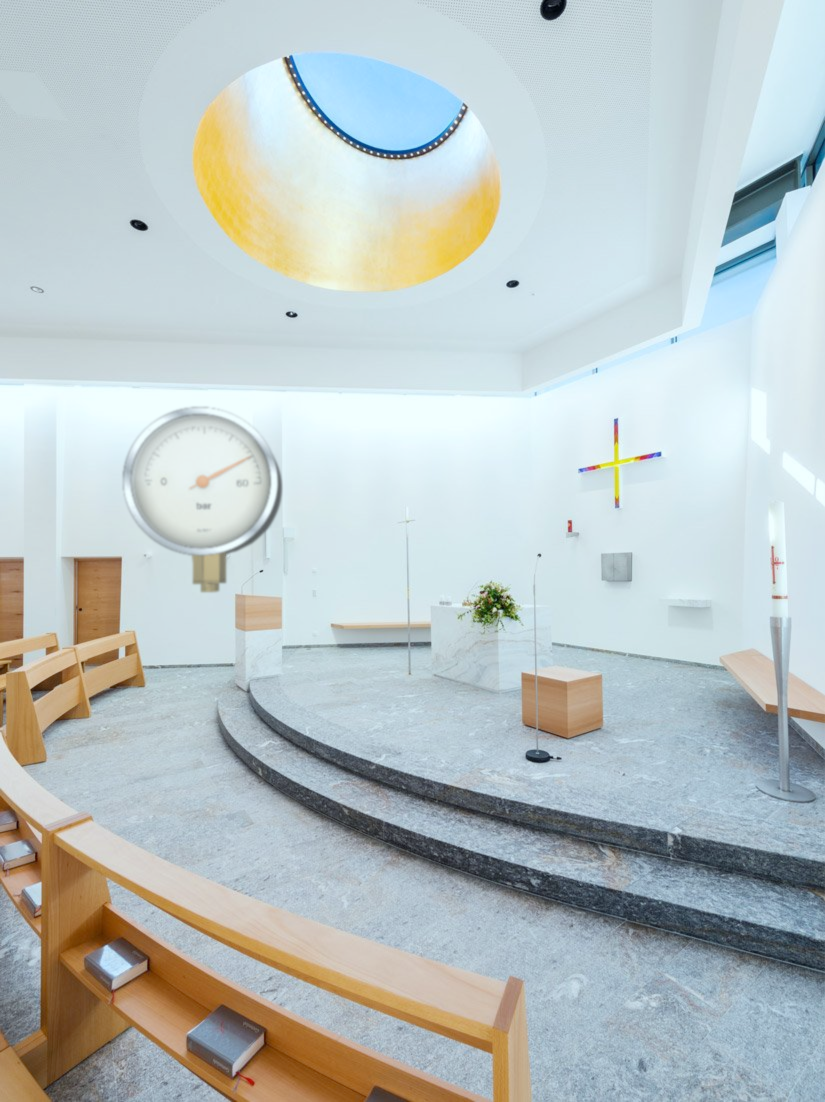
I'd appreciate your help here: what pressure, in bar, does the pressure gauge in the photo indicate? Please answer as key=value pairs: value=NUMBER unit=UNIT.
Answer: value=50 unit=bar
